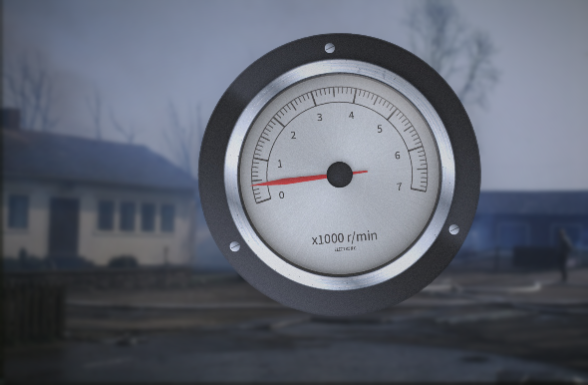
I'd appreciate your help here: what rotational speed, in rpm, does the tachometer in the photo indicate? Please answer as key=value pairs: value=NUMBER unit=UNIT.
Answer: value=400 unit=rpm
